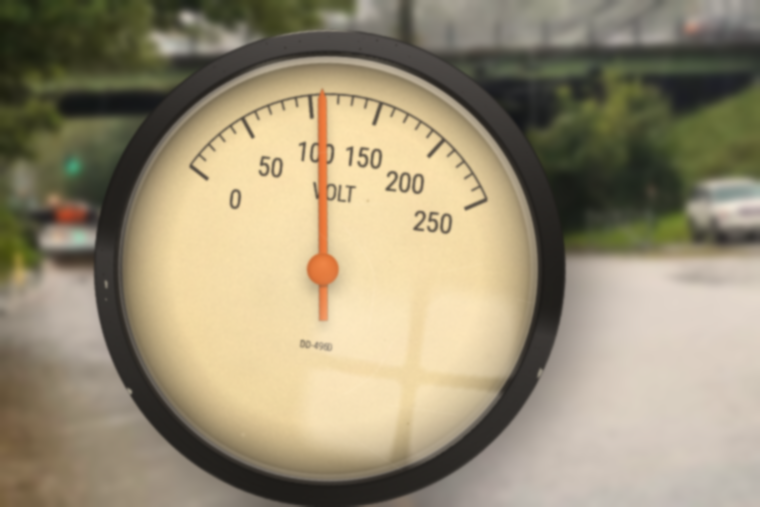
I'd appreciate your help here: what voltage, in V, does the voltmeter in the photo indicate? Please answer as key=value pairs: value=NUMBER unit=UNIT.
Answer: value=110 unit=V
